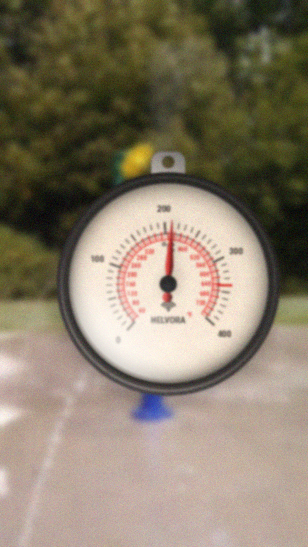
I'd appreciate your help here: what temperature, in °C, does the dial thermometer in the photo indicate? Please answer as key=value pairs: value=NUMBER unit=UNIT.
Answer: value=210 unit=°C
